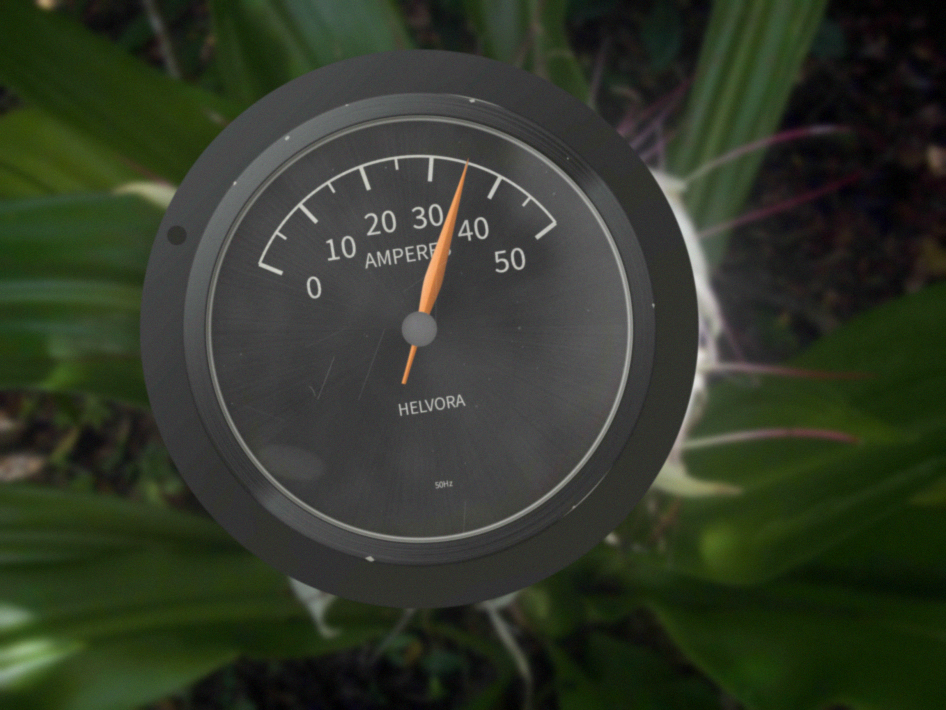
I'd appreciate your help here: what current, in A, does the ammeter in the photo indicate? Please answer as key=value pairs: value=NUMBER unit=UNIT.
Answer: value=35 unit=A
